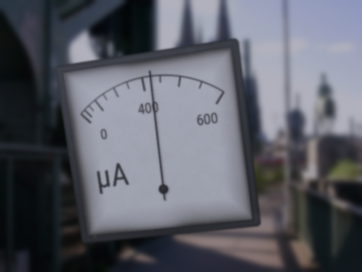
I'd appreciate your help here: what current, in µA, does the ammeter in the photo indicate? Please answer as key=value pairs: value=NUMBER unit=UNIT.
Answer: value=425 unit=µA
